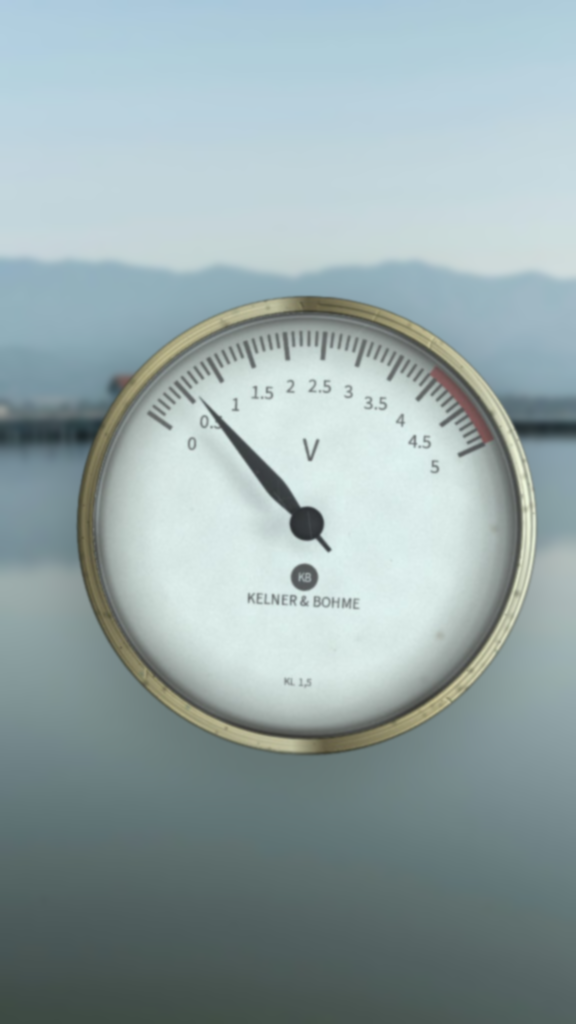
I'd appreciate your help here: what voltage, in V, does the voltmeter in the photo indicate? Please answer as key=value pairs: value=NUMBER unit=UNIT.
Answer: value=0.6 unit=V
